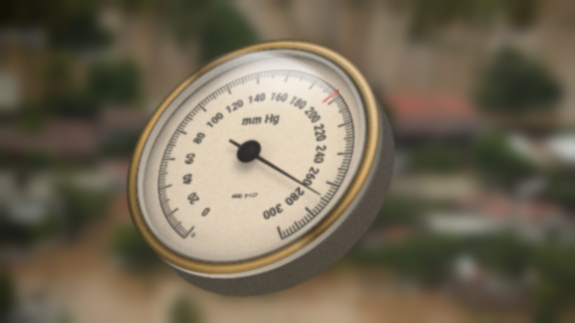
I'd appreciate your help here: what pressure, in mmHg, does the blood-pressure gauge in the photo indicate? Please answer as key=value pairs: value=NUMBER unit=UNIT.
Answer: value=270 unit=mmHg
